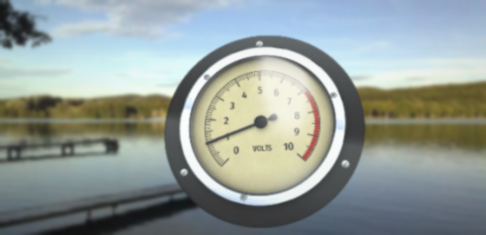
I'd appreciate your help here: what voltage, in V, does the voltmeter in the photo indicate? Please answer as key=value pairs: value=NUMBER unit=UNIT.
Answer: value=1 unit=V
